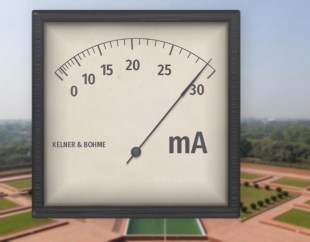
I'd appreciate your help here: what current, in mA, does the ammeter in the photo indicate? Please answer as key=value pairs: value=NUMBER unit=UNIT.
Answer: value=29 unit=mA
